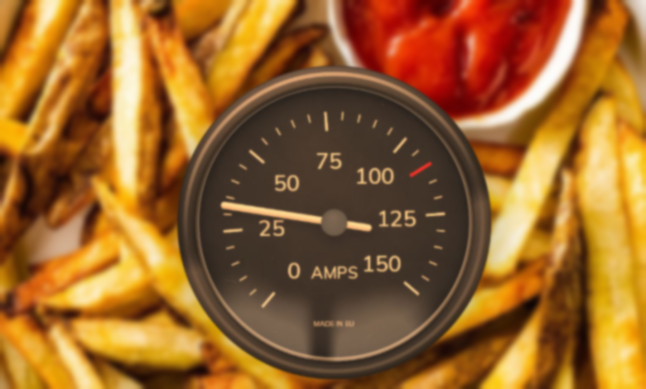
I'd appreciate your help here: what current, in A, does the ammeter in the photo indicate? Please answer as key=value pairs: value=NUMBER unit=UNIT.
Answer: value=32.5 unit=A
